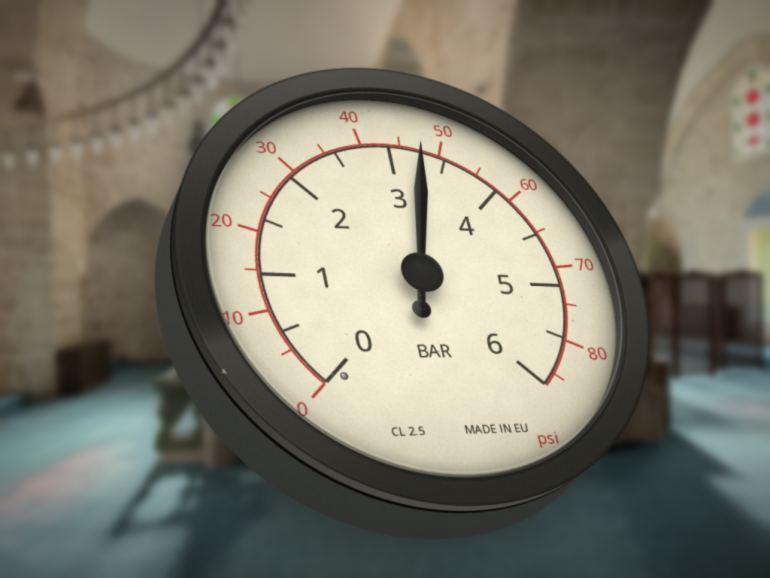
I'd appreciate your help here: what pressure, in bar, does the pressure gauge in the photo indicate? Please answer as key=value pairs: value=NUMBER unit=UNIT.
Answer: value=3.25 unit=bar
